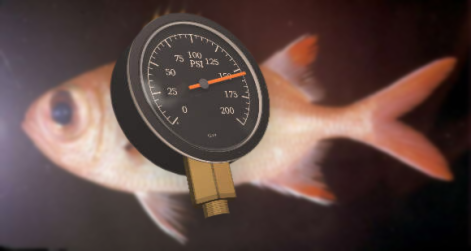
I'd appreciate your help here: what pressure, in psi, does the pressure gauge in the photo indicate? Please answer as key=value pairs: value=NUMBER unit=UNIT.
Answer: value=155 unit=psi
